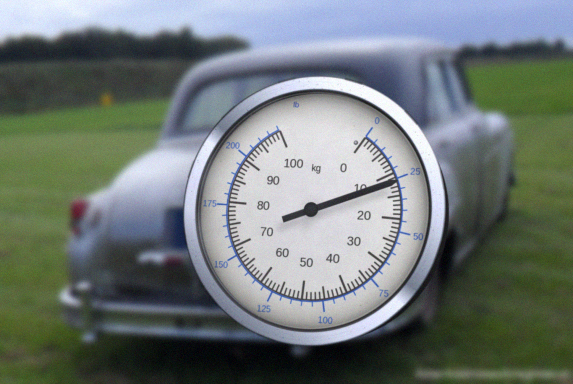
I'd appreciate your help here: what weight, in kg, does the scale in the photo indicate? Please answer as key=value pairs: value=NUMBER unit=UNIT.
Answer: value=12 unit=kg
